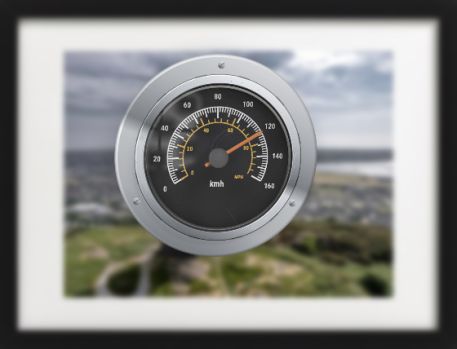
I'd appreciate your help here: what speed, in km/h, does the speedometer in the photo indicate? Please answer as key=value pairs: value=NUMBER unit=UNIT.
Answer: value=120 unit=km/h
